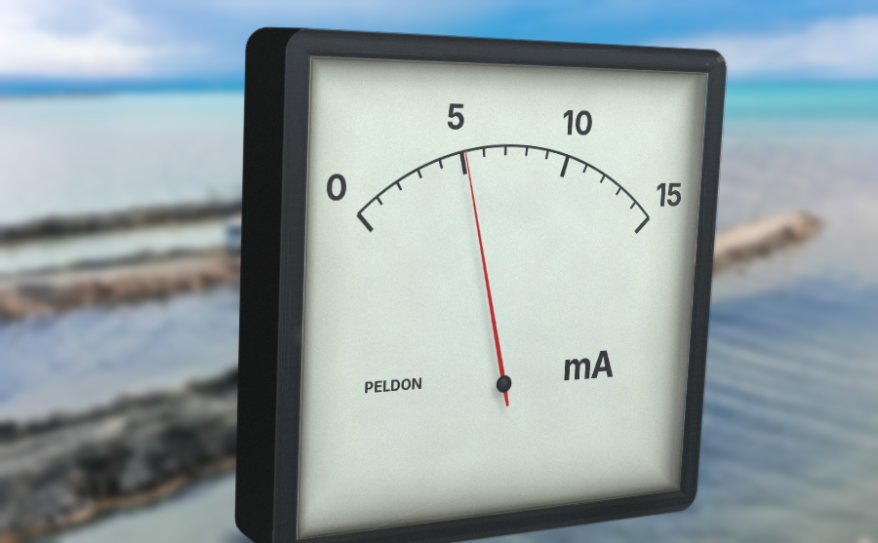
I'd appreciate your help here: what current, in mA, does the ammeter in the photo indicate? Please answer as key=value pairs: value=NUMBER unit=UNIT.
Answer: value=5 unit=mA
